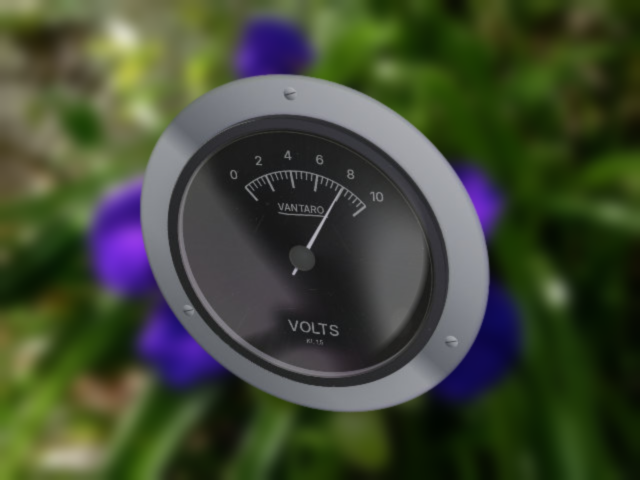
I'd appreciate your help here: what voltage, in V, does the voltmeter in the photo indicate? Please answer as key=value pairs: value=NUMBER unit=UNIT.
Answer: value=8 unit=V
